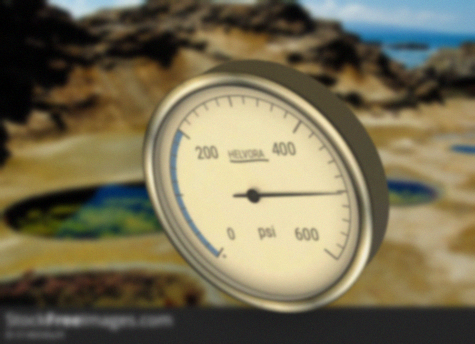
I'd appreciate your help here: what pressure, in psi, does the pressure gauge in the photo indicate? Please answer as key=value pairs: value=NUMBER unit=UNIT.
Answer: value=500 unit=psi
